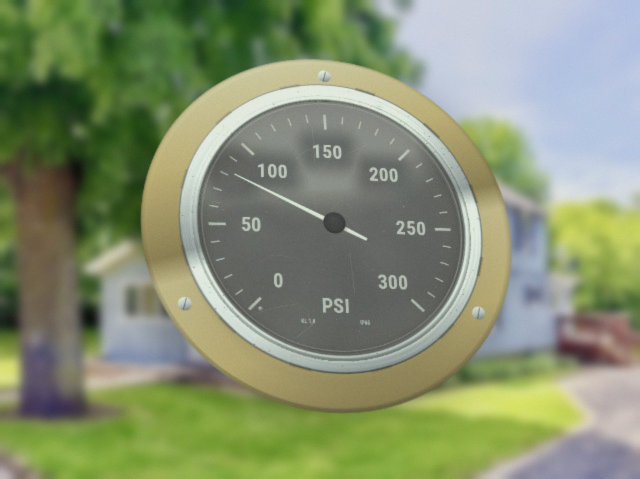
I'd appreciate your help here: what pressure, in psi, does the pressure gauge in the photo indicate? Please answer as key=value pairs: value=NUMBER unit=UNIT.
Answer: value=80 unit=psi
